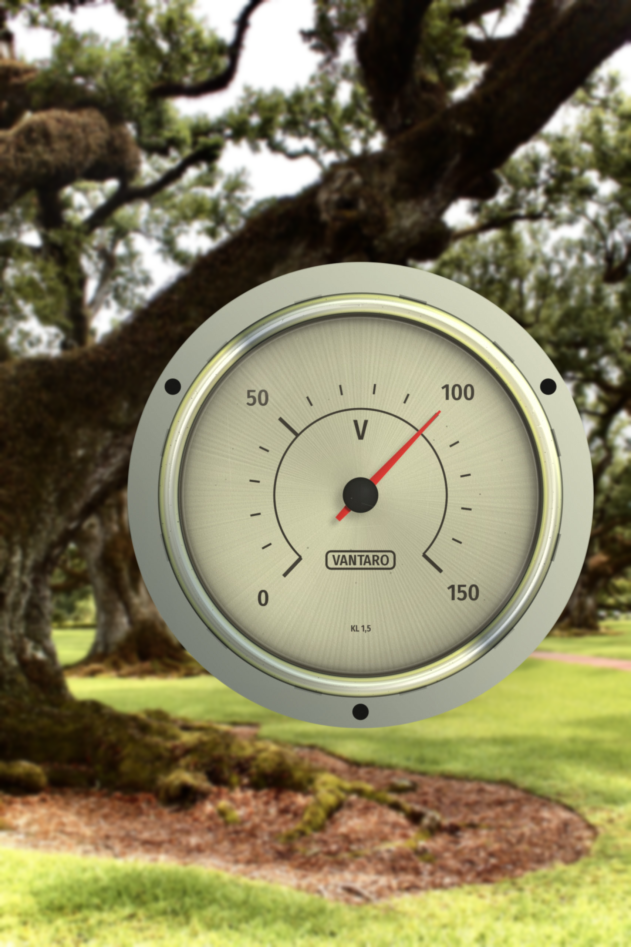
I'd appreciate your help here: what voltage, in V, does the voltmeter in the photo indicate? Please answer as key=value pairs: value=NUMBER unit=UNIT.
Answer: value=100 unit=V
